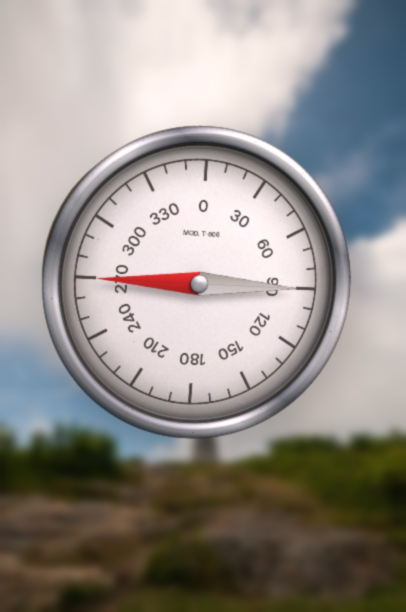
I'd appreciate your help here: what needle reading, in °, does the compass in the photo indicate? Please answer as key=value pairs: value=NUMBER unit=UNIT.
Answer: value=270 unit=°
